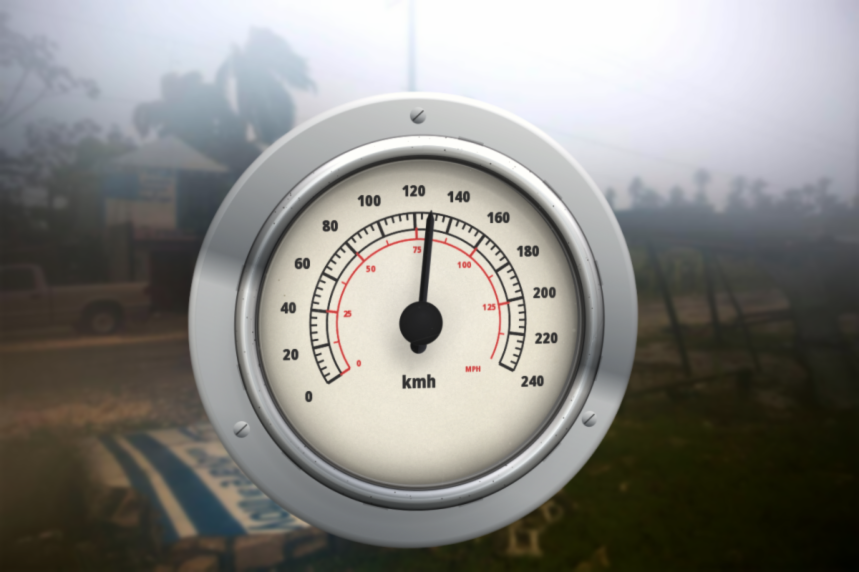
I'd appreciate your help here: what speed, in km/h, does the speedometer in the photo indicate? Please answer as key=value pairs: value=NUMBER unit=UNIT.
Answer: value=128 unit=km/h
